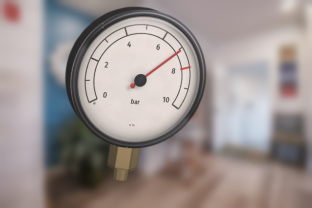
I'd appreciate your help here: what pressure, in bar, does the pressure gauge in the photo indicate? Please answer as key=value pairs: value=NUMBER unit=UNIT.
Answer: value=7 unit=bar
